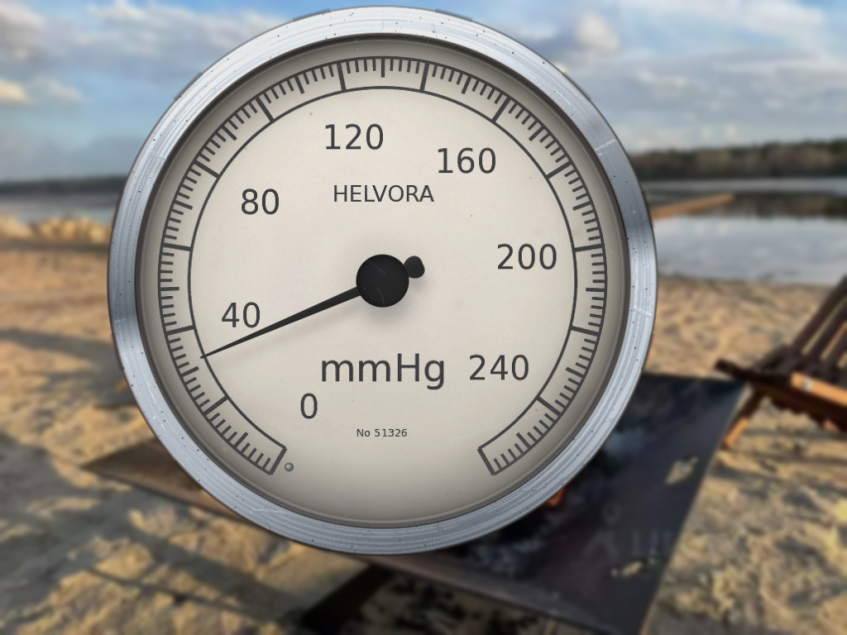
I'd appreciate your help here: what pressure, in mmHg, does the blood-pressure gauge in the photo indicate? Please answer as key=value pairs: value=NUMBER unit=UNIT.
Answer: value=32 unit=mmHg
